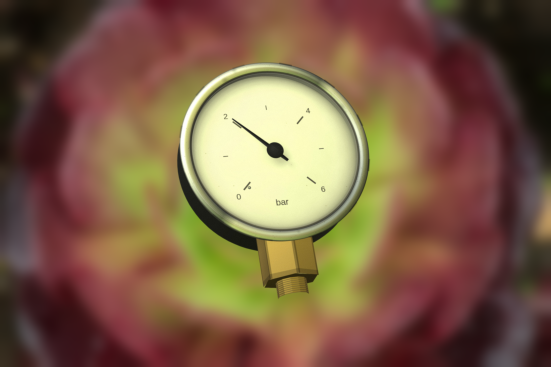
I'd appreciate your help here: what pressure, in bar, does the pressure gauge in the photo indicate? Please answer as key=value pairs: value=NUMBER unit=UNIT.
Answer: value=2 unit=bar
